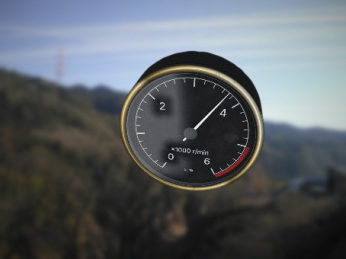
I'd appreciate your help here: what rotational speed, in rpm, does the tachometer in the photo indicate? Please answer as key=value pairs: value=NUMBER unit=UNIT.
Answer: value=3700 unit=rpm
